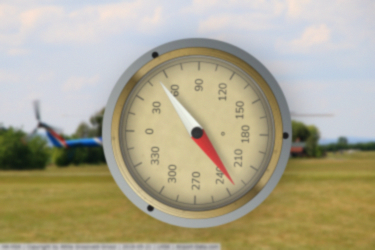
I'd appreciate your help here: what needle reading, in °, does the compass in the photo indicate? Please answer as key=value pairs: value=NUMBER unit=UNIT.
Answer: value=232.5 unit=°
